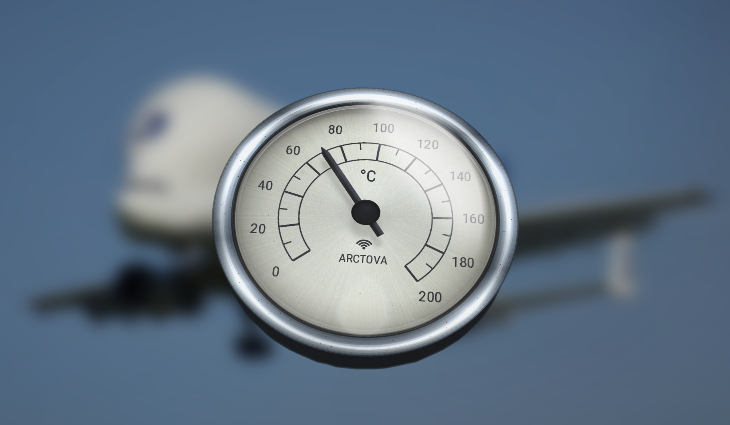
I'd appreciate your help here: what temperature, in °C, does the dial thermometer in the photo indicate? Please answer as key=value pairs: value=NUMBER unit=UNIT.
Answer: value=70 unit=°C
